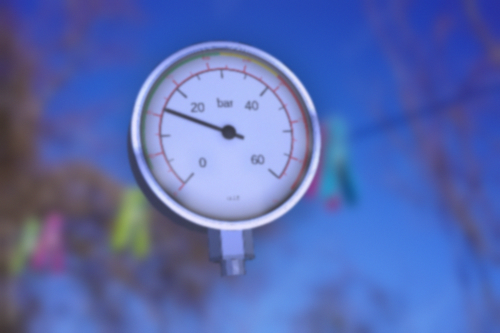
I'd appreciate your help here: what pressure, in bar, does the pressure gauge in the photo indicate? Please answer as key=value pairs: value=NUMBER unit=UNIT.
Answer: value=15 unit=bar
